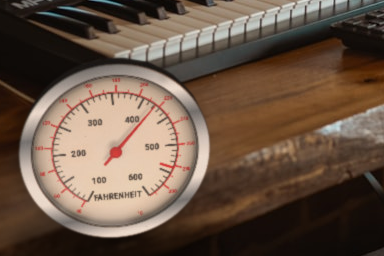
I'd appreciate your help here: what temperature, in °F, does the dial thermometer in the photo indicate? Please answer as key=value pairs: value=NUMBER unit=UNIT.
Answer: value=420 unit=°F
